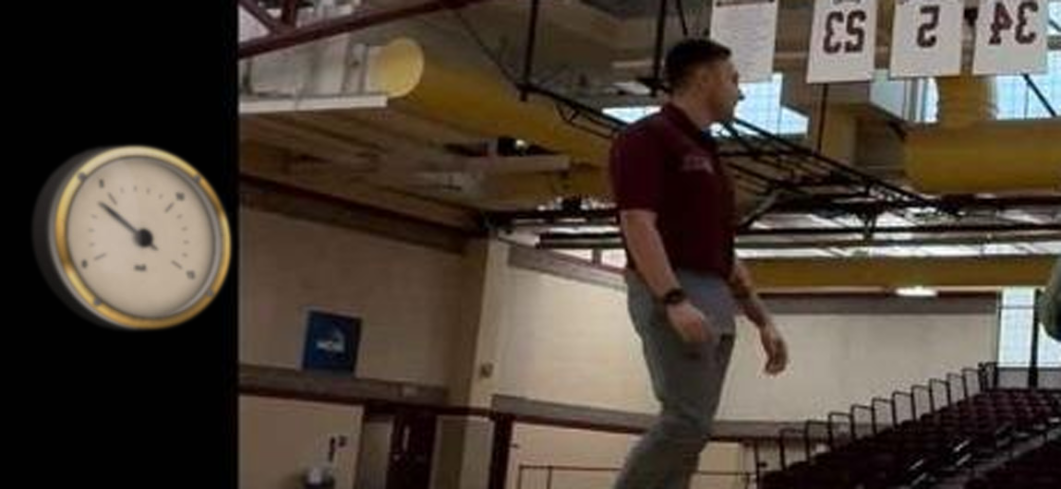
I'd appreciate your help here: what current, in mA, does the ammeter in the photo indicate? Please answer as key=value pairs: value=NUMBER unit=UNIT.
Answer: value=4 unit=mA
